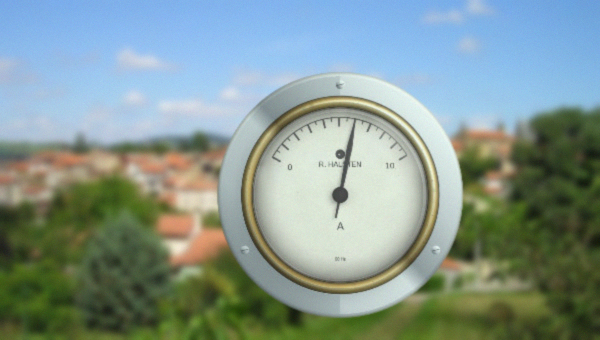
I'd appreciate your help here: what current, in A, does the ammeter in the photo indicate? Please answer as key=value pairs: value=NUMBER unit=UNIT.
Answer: value=6 unit=A
